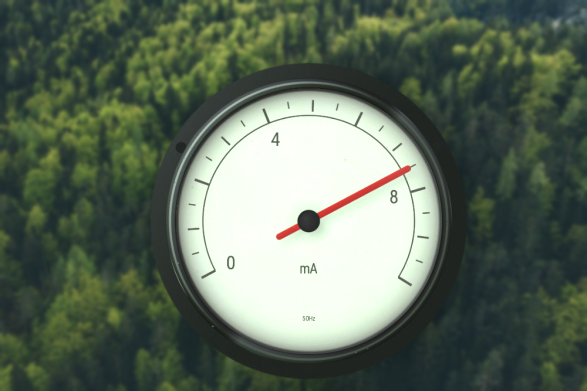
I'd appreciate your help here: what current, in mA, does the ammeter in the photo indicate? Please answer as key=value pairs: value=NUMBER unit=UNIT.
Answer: value=7.5 unit=mA
